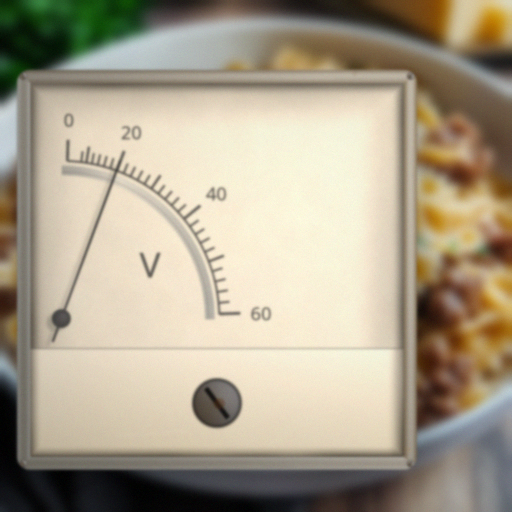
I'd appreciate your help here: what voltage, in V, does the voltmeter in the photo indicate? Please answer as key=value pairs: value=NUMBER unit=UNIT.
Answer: value=20 unit=V
